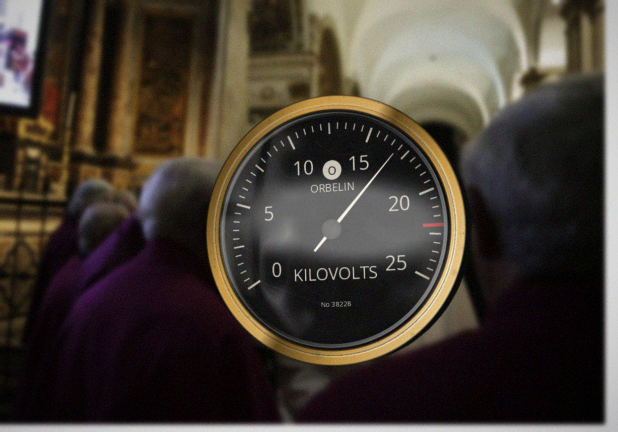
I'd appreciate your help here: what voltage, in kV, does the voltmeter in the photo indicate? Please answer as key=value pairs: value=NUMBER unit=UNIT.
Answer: value=17 unit=kV
